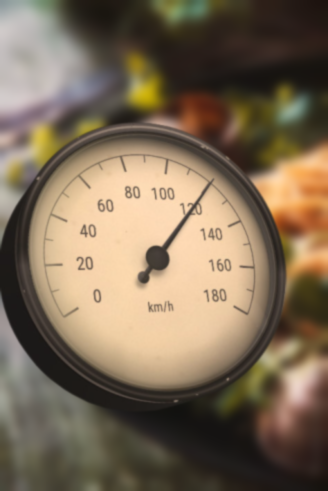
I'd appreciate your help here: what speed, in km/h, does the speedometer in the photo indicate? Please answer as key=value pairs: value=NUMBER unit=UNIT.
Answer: value=120 unit=km/h
